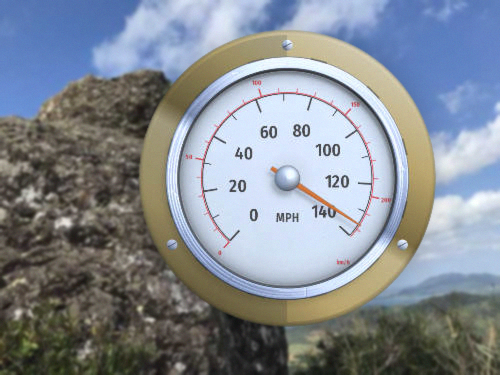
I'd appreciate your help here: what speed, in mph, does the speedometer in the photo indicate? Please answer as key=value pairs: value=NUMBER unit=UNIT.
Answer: value=135 unit=mph
